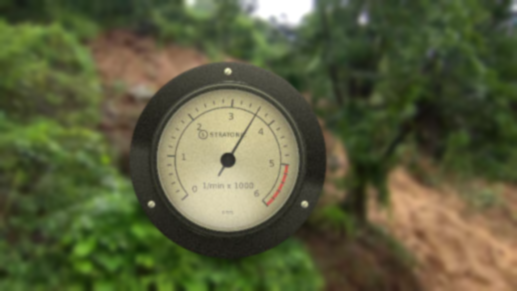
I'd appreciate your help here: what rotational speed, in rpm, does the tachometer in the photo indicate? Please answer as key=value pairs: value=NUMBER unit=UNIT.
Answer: value=3600 unit=rpm
